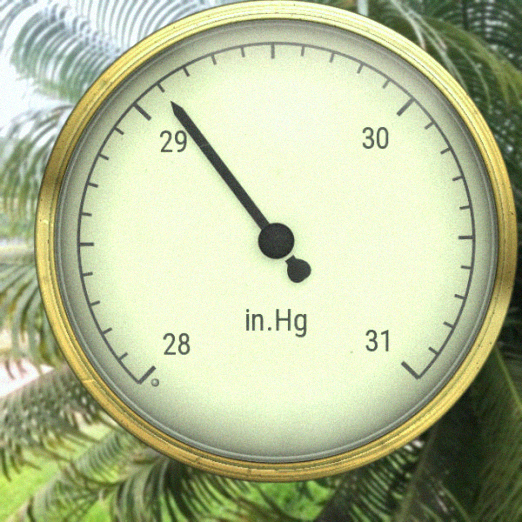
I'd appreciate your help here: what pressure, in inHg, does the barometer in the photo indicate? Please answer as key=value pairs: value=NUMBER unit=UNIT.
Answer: value=29.1 unit=inHg
